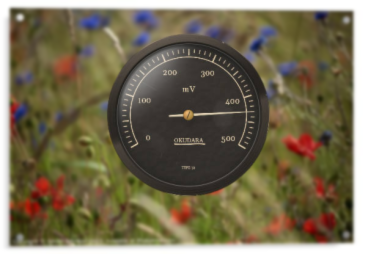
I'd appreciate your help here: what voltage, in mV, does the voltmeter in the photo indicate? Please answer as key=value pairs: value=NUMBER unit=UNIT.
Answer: value=430 unit=mV
